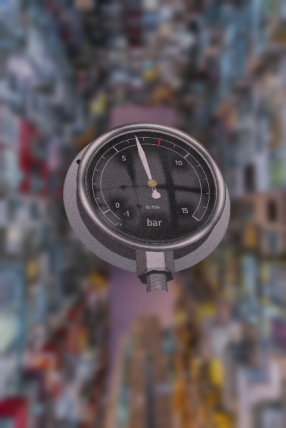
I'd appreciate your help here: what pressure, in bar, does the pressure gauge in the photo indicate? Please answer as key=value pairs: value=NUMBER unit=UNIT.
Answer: value=6.5 unit=bar
